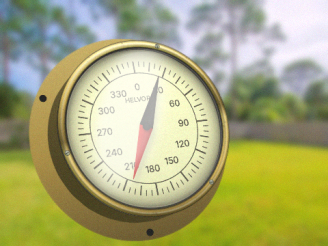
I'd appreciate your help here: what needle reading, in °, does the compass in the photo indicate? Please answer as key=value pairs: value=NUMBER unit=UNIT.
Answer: value=205 unit=°
